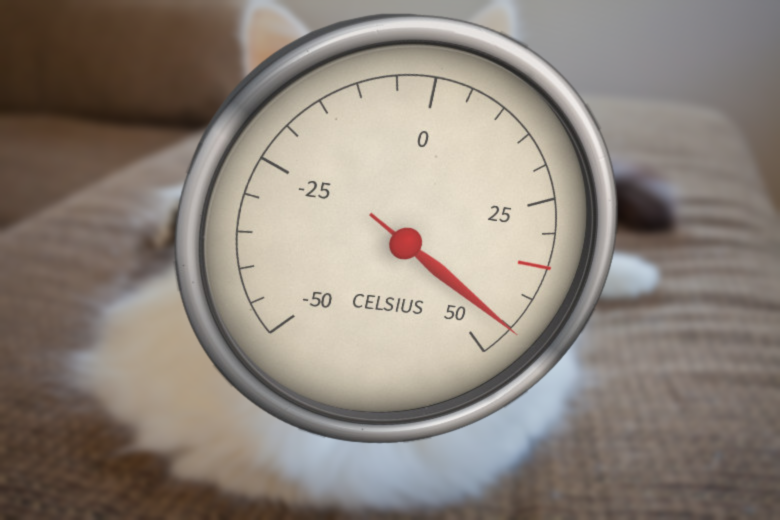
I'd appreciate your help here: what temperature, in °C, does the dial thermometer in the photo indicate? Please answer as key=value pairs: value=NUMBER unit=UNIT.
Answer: value=45 unit=°C
